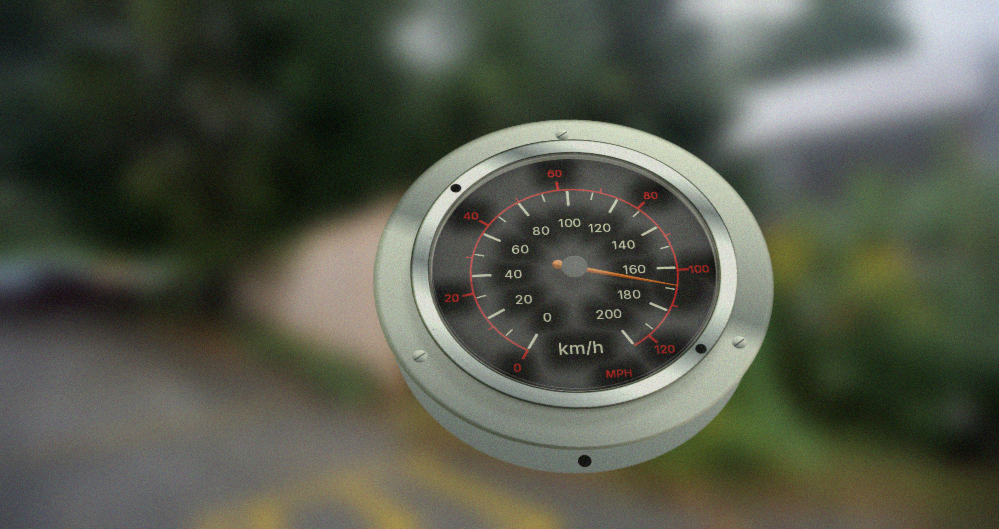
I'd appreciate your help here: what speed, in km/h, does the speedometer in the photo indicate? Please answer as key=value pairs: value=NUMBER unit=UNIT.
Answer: value=170 unit=km/h
